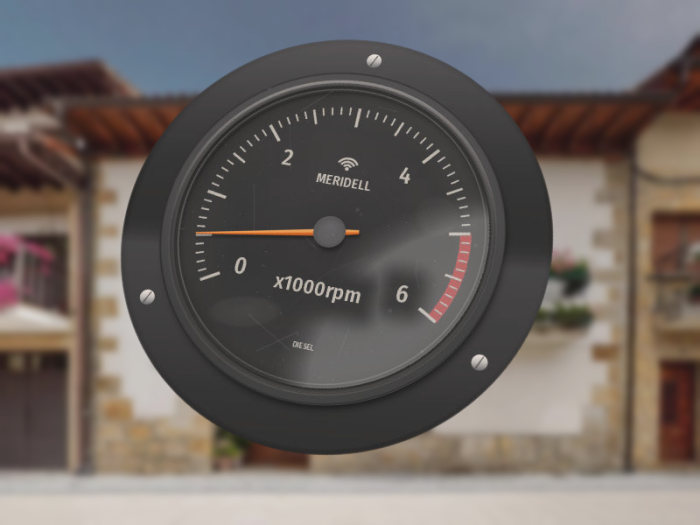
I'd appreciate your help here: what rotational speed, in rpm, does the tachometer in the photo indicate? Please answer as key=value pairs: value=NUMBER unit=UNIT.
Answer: value=500 unit=rpm
